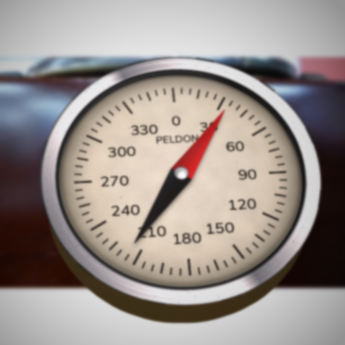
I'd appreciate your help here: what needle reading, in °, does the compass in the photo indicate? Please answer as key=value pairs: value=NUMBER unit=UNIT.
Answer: value=35 unit=°
